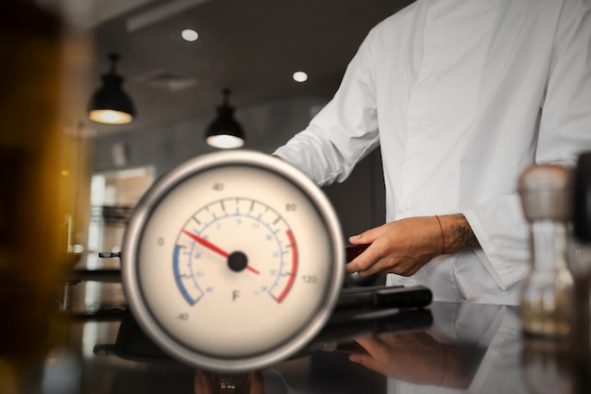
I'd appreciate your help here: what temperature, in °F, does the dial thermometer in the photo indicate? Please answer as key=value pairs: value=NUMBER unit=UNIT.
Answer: value=10 unit=°F
